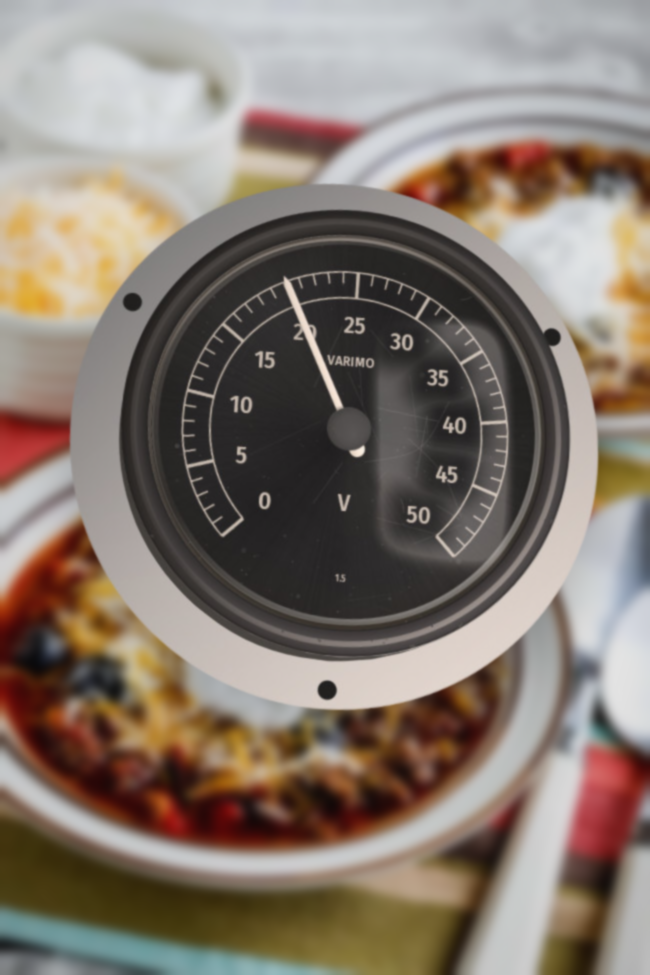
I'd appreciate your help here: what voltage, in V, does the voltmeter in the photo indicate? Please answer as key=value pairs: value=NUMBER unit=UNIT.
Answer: value=20 unit=V
